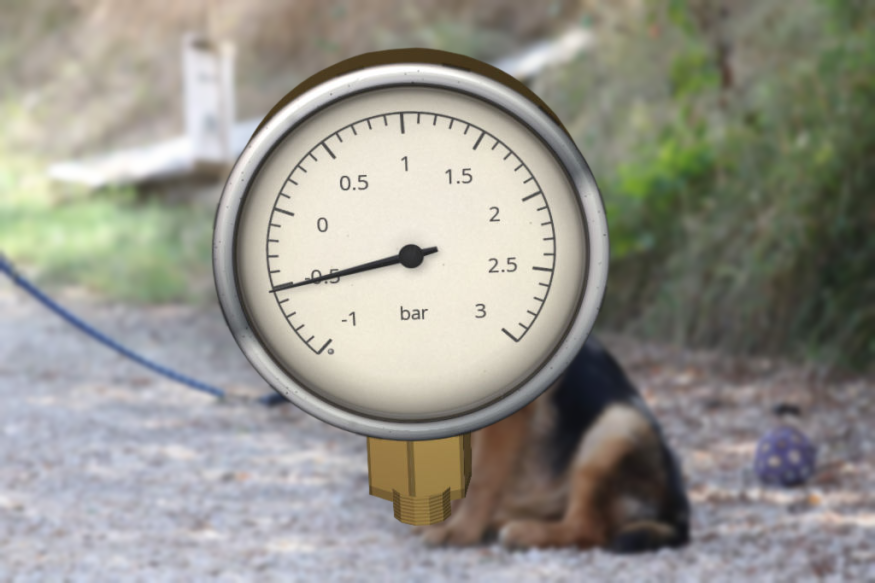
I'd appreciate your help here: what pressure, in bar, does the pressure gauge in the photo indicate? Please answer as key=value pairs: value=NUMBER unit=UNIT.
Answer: value=-0.5 unit=bar
